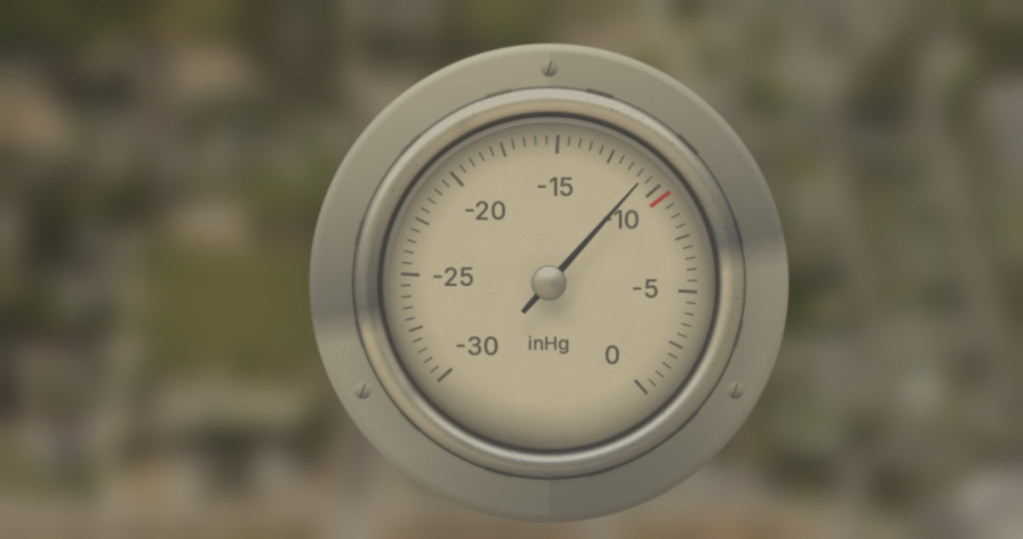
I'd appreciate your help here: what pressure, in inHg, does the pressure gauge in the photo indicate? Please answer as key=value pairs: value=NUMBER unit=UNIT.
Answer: value=-10.75 unit=inHg
